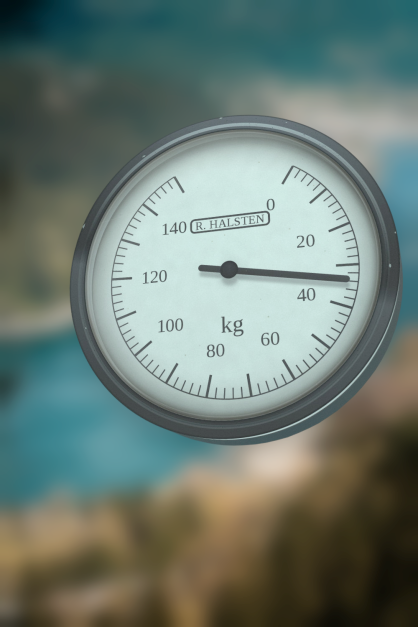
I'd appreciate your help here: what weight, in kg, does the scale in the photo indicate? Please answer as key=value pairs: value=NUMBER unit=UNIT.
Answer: value=34 unit=kg
